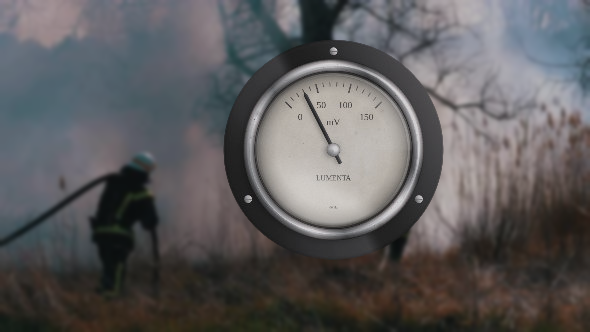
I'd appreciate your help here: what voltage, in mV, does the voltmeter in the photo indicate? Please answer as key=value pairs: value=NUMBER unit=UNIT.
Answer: value=30 unit=mV
